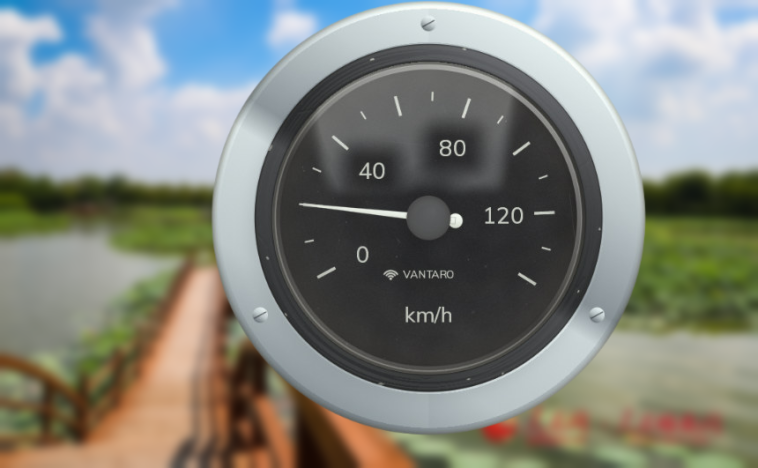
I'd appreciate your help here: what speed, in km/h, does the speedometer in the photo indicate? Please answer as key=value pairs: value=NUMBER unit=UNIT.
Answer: value=20 unit=km/h
